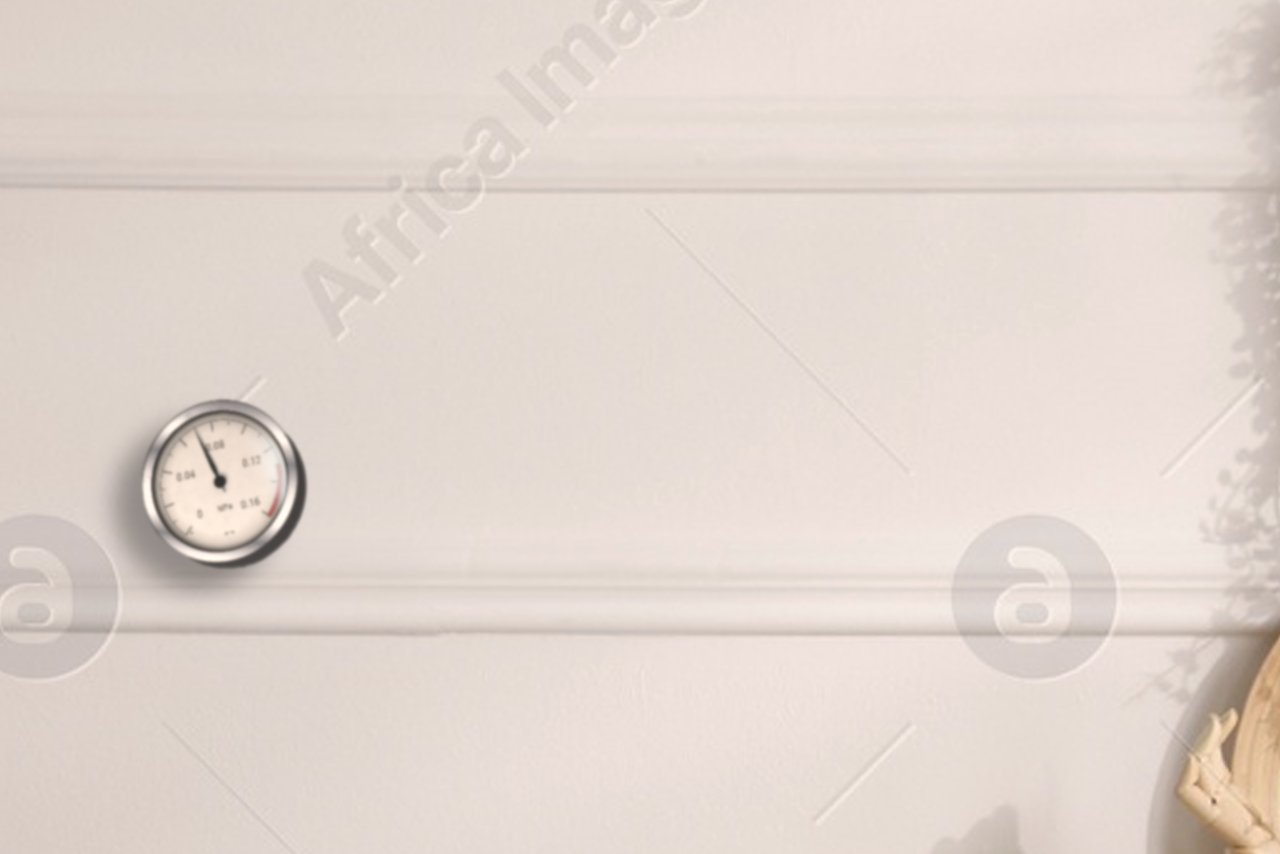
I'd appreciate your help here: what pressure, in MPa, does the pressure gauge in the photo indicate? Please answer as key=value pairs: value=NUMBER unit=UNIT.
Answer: value=0.07 unit=MPa
